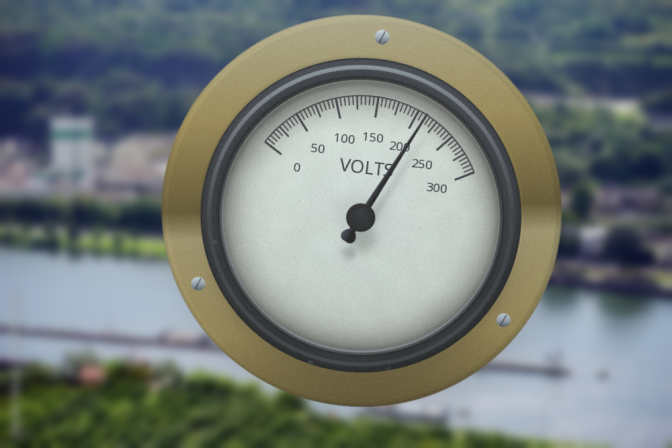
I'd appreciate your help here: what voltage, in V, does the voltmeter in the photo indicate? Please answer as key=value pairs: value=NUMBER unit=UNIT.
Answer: value=210 unit=V
